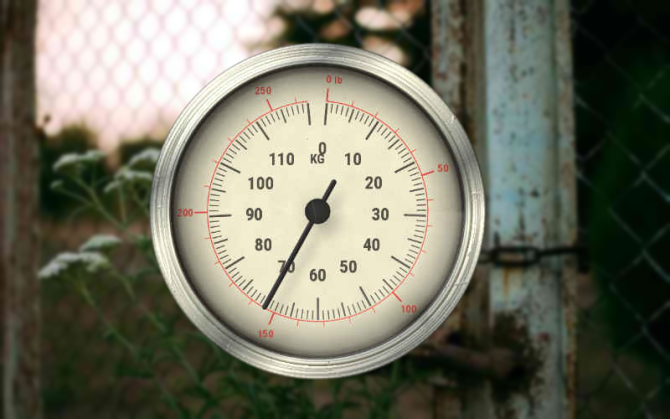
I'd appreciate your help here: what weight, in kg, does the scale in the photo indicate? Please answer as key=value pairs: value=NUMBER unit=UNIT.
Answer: value=70 unit=kg
